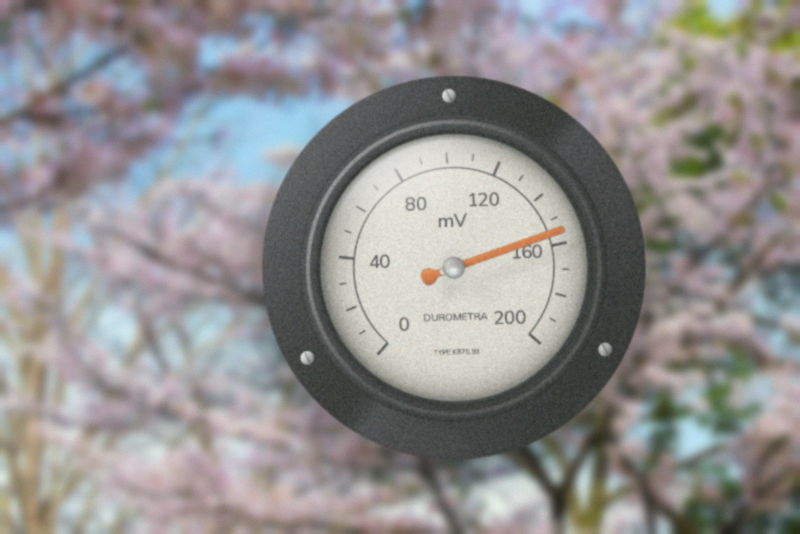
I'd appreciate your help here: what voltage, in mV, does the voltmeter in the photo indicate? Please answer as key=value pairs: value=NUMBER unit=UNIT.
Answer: value=155 unit=mV
